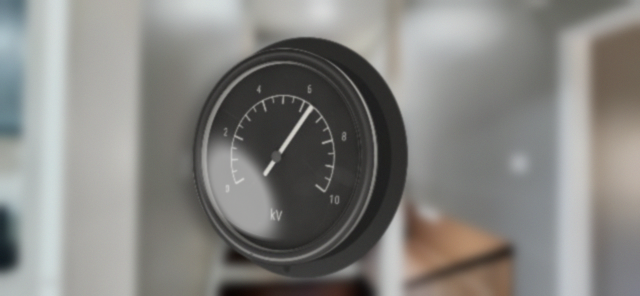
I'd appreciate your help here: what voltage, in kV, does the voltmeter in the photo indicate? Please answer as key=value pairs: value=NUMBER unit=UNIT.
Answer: value=6.5 unit=kV
